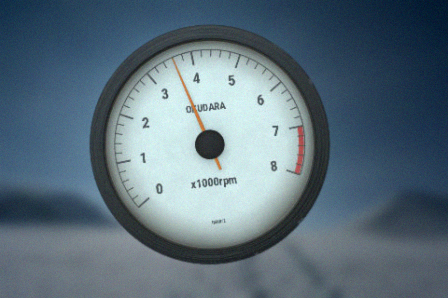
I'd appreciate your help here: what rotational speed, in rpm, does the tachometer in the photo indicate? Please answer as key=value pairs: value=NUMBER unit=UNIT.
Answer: value=3600 unit=rpm
